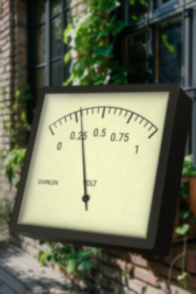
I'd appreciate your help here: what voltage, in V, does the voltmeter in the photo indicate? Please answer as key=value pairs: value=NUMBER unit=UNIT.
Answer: value=0.3 unit=V
